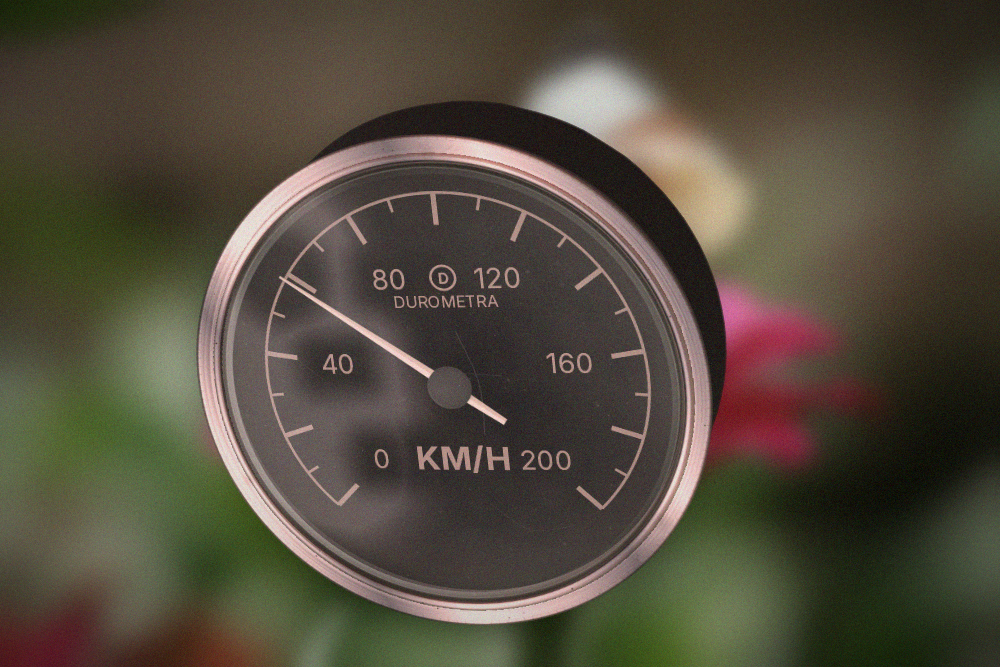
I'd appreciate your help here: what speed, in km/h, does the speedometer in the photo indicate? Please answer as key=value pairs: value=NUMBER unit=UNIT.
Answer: value=60 unit=km/h
